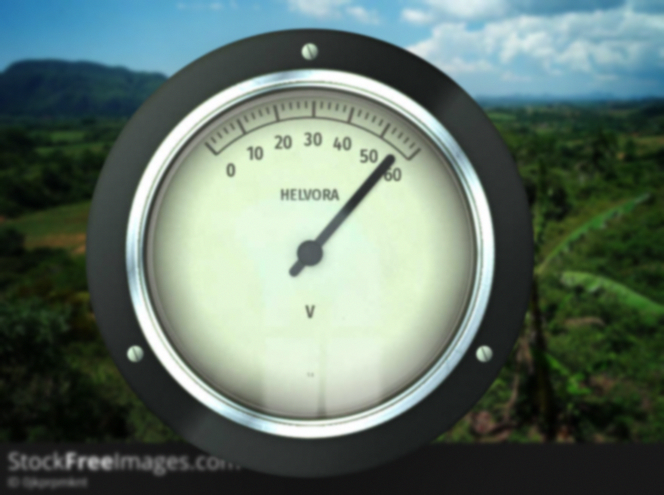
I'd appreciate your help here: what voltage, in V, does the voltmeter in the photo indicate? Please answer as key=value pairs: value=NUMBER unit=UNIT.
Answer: value=56 unit=V
